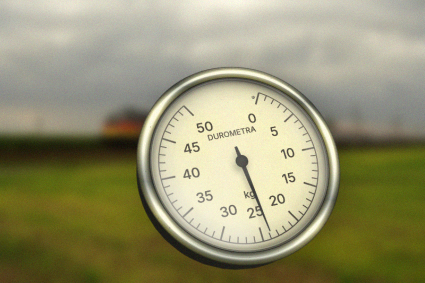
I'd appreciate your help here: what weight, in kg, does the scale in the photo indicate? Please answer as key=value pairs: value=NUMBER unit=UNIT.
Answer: value=24 unit=kg
